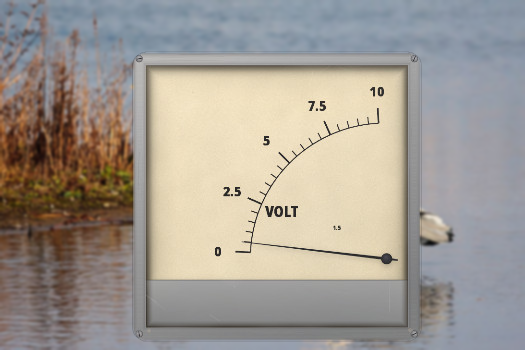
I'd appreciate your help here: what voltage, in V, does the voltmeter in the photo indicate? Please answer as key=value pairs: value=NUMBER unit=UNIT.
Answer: value=0.5 unit=V
